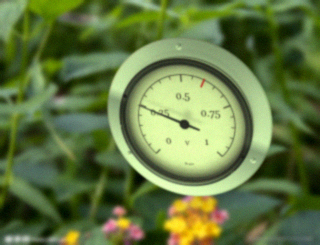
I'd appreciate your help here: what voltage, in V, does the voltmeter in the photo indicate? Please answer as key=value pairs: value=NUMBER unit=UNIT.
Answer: value=0.25 unit=V
